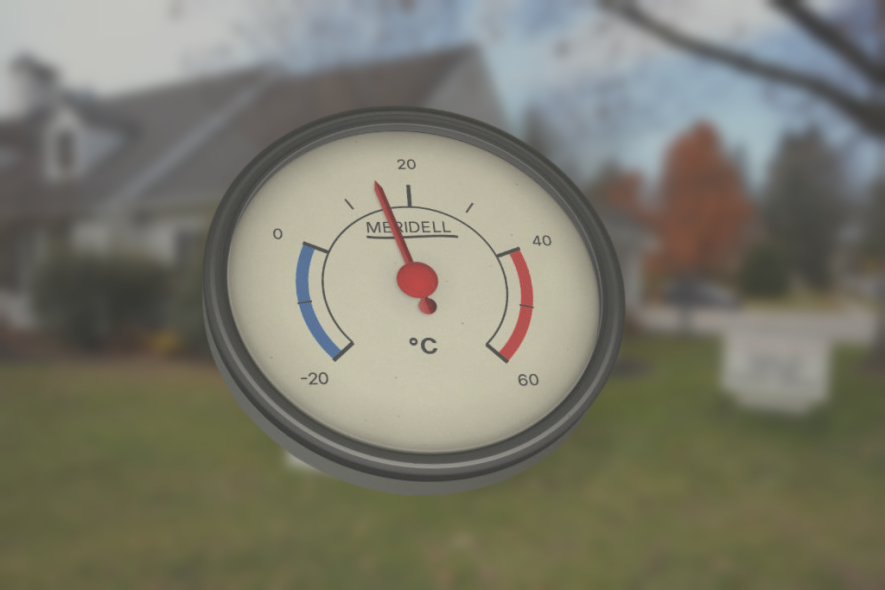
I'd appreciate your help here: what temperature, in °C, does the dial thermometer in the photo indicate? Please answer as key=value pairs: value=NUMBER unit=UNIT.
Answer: value=15 unit=°C
